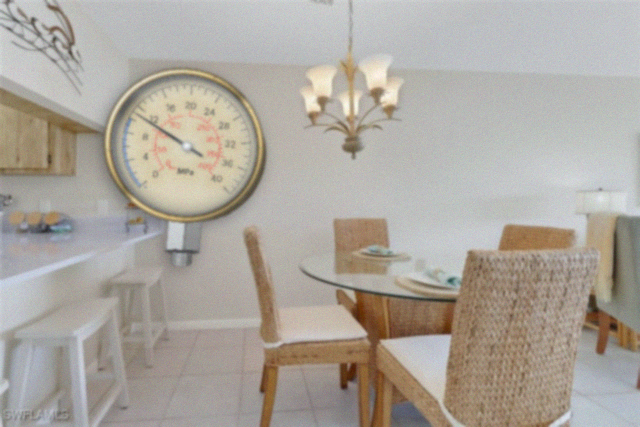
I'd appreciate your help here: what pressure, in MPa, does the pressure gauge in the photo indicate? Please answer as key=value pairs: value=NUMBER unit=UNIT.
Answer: value=11 unit=MPa
